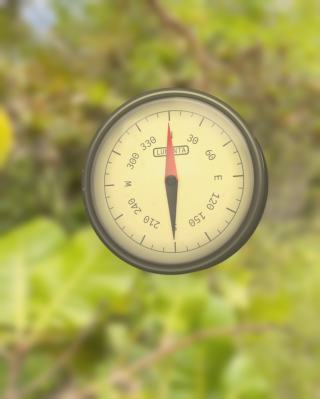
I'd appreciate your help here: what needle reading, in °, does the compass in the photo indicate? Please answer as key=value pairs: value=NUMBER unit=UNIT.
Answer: value=0 unit=°
